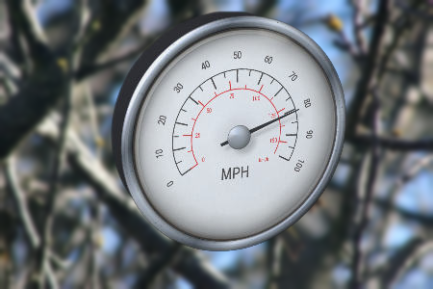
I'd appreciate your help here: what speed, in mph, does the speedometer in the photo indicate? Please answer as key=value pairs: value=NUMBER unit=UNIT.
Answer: value=80 unit=mph
